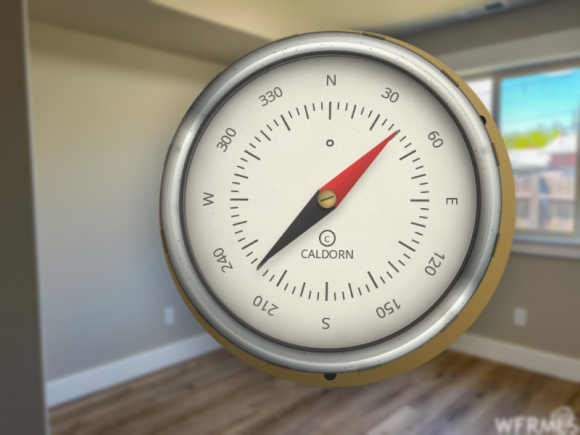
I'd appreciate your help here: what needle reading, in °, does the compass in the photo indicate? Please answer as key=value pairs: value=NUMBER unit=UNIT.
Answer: value=45 unit=°
